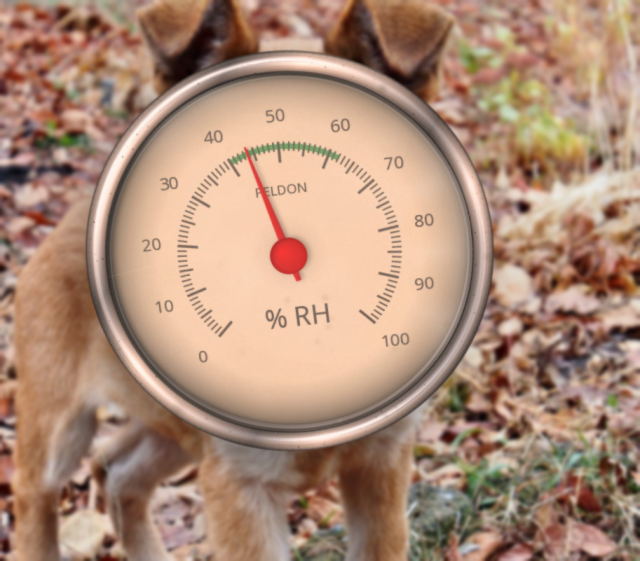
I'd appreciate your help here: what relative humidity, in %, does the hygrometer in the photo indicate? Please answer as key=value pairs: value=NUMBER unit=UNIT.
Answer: value=44 unit=%
